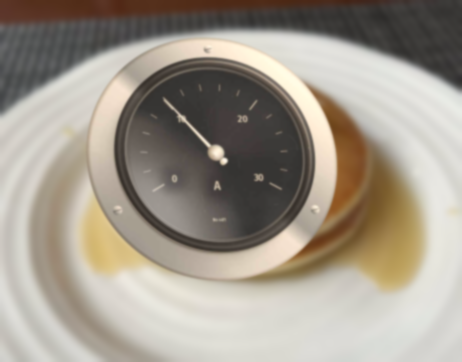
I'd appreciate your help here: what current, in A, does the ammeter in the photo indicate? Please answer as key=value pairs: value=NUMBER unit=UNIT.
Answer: value=10 unit=A
